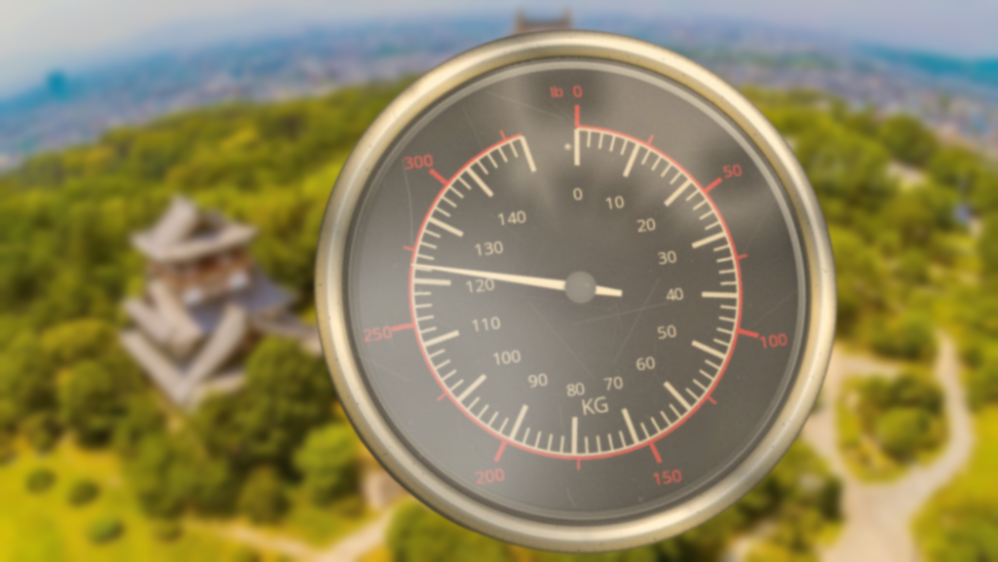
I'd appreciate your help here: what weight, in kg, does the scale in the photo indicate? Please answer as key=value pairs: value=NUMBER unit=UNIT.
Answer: value=122 unit=kg
